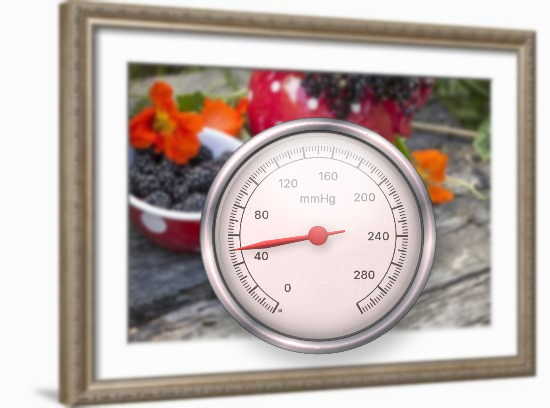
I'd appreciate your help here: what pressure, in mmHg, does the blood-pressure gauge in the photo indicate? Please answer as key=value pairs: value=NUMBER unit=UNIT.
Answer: value=50 unit=mmHg
